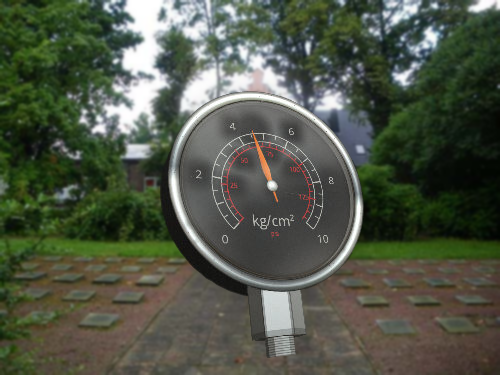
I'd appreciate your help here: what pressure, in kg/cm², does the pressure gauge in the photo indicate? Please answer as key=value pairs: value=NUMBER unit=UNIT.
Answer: value=4.5 unit=kg/cm²
